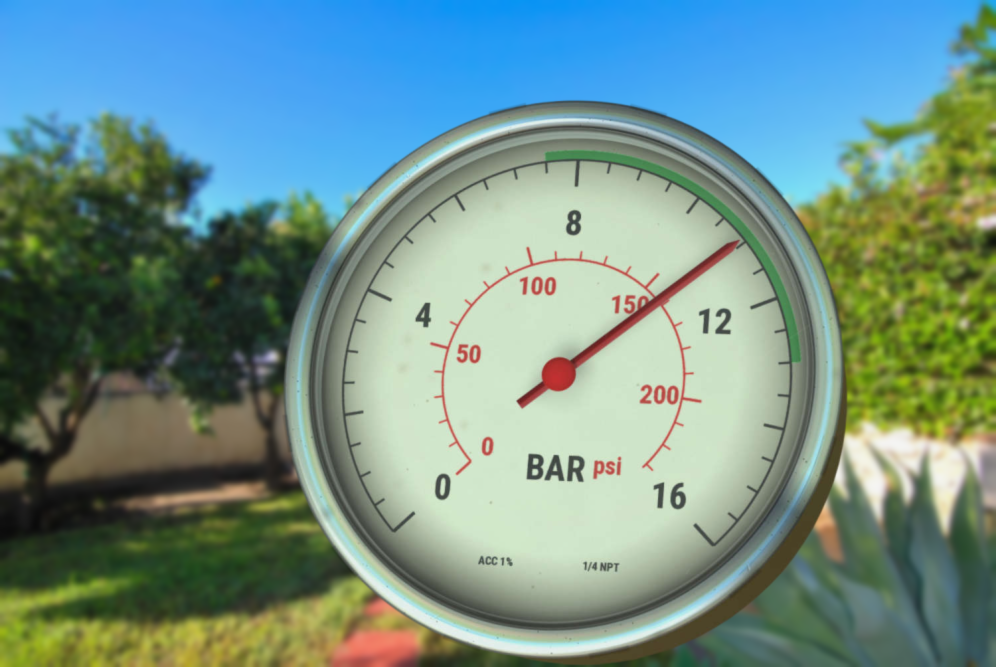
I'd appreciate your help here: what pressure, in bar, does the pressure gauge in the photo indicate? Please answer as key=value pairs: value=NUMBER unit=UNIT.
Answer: value=11 unit=bar
